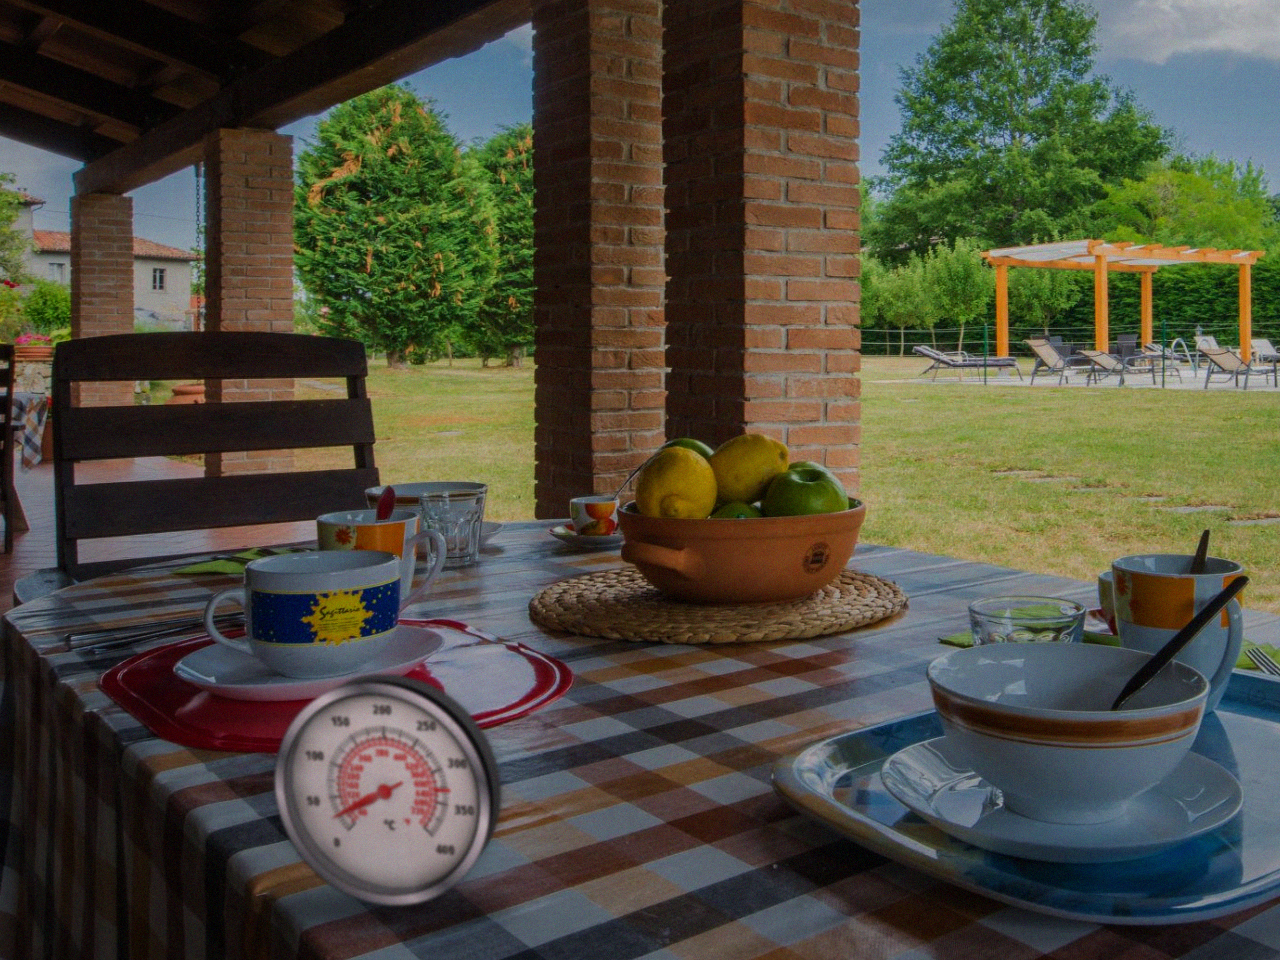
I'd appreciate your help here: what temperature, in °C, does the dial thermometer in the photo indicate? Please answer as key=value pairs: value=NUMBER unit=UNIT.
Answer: value=25 unit=°C
